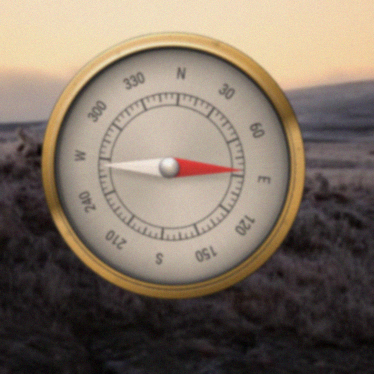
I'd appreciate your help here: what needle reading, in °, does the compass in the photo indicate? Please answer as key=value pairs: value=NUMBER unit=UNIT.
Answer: value=85 unit=°
